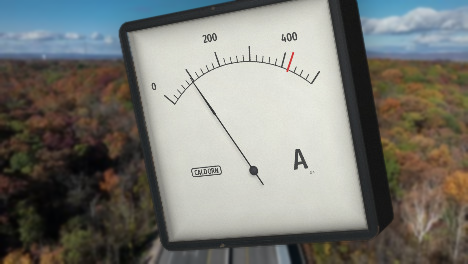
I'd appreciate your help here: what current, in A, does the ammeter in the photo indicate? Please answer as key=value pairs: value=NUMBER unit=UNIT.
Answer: value=100 unit=A
